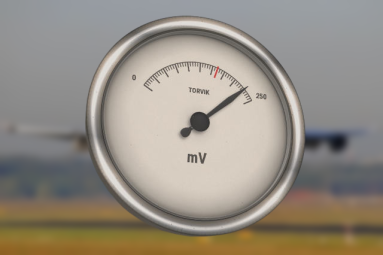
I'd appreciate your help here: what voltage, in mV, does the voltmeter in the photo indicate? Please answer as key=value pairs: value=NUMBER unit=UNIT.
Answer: value=225 unit=mV
